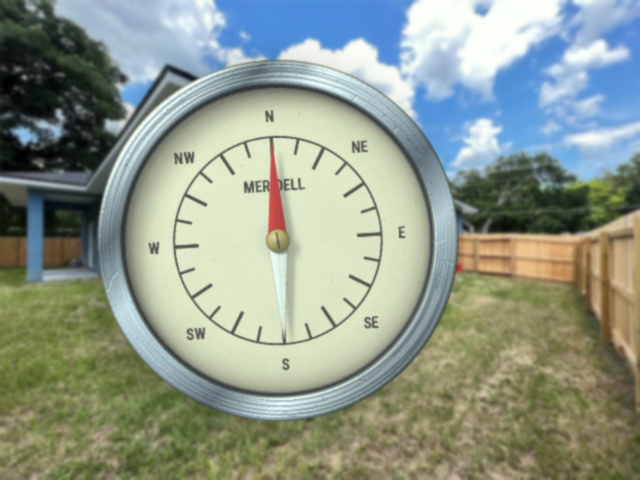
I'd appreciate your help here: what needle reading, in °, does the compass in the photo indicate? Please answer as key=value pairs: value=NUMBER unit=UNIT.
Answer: value=0 unit=°
